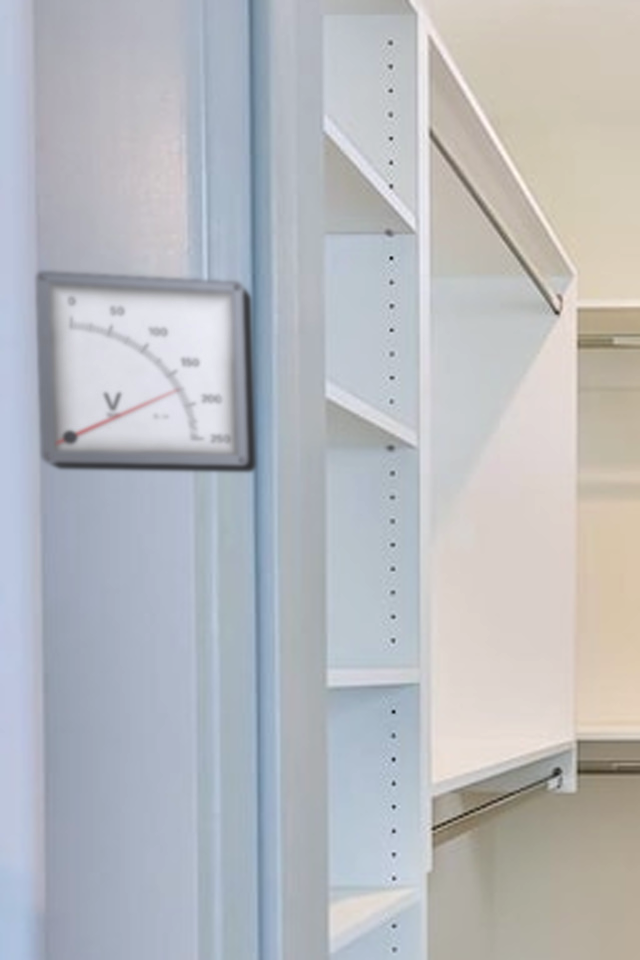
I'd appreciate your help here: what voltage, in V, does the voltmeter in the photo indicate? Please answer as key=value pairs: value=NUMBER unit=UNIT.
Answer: value=175 unit=V
